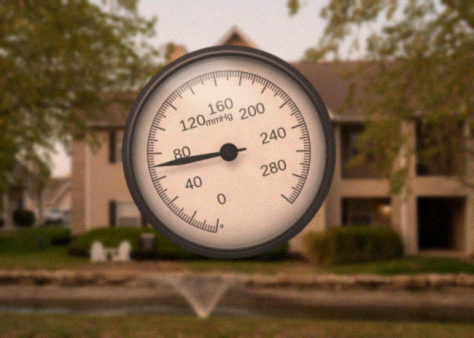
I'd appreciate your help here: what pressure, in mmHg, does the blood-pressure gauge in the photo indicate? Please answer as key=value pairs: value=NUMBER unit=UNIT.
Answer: value=70 unit=mmHg
